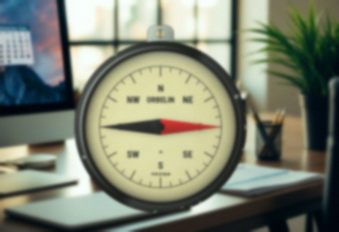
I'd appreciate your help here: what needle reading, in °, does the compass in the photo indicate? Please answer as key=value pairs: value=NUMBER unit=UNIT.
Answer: value=90 unit=°
